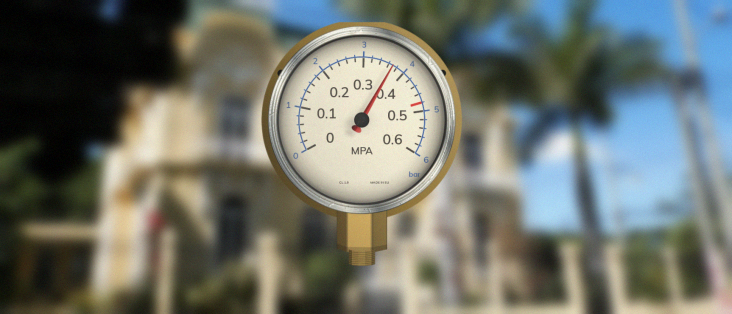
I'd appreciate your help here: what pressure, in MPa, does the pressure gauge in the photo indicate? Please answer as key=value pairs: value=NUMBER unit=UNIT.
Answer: value=0.37 unit=MPa
